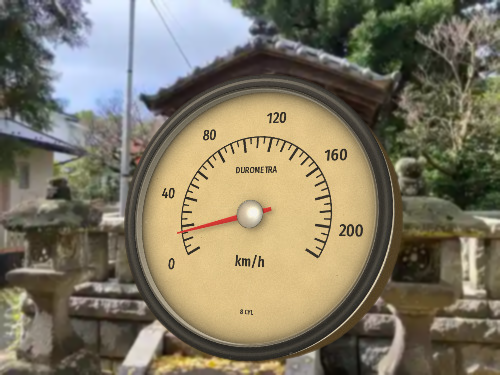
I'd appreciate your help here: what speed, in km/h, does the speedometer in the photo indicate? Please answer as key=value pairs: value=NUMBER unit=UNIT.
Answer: value=15 unit=km/h
